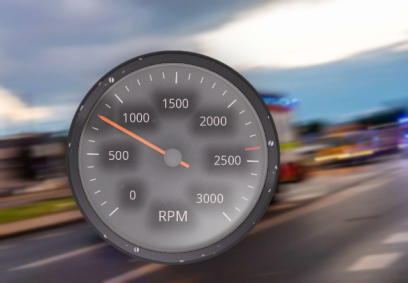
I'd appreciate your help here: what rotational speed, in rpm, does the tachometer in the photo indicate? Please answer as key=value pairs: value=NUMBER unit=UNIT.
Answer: value=800 unit=rpm
